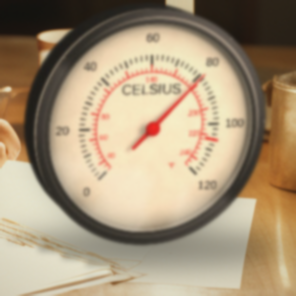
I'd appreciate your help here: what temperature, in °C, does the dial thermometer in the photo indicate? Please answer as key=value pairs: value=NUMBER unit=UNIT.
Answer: value=80 unit=°C
